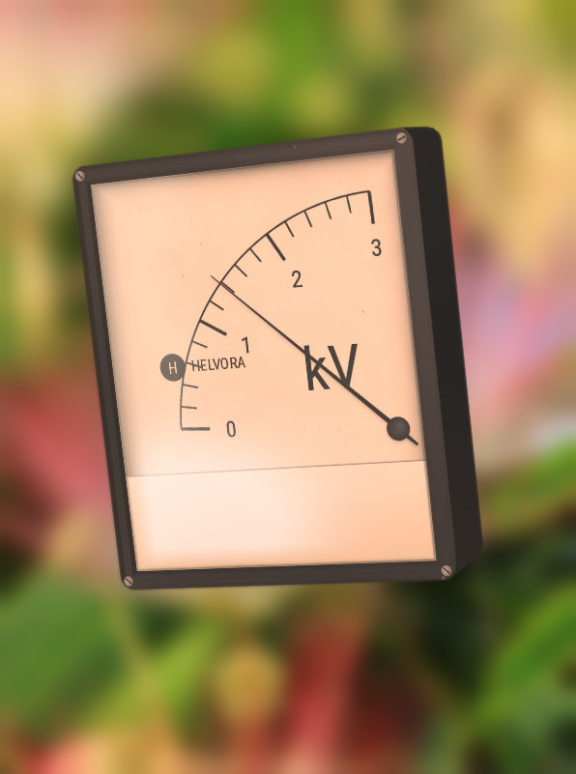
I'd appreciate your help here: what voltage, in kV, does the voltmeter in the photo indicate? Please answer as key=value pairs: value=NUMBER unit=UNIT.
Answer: value=1.4 unit=kV
